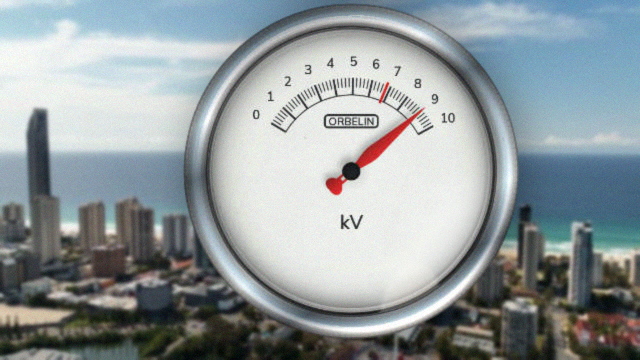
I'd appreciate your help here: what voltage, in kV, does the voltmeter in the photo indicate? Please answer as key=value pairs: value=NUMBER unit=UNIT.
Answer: value=9 unit=kV
